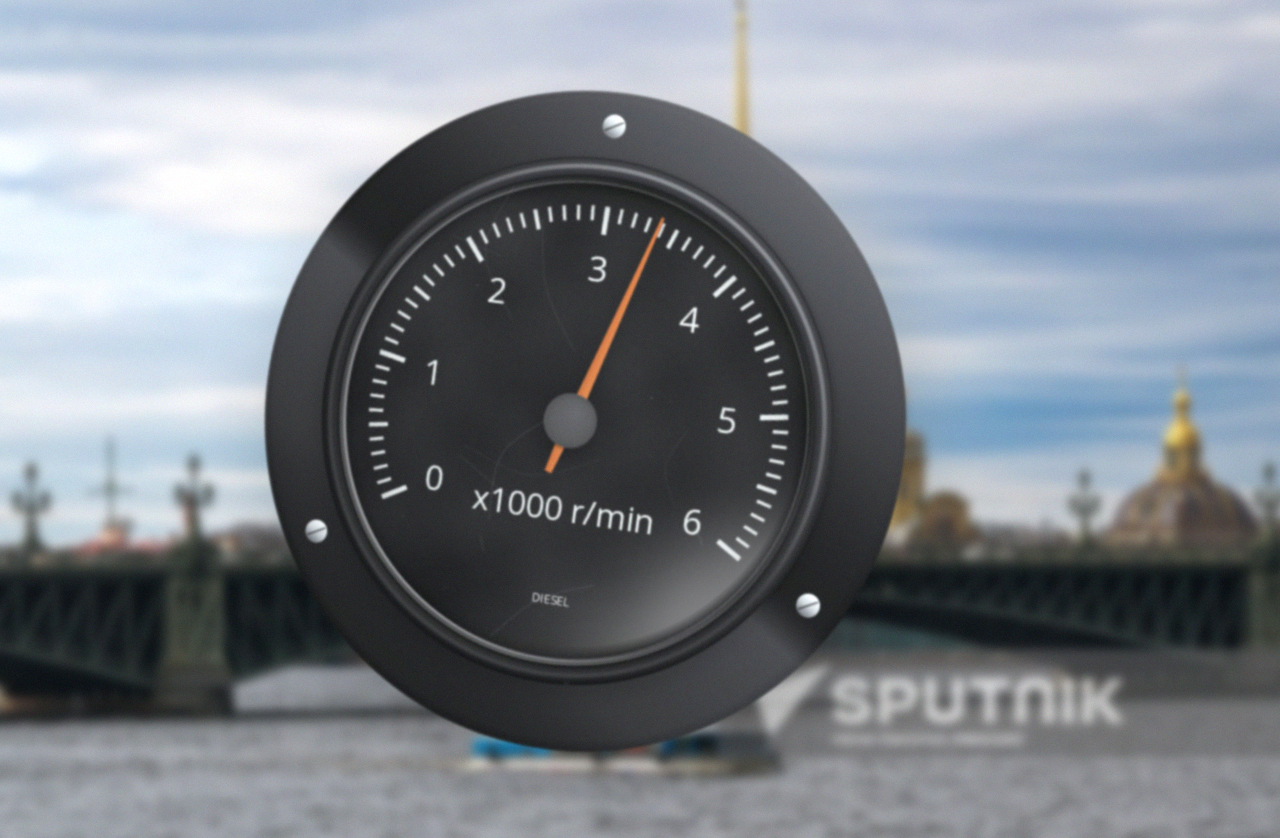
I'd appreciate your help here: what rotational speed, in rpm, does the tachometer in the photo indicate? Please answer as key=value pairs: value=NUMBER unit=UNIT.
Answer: value=3400 unit=rpm
